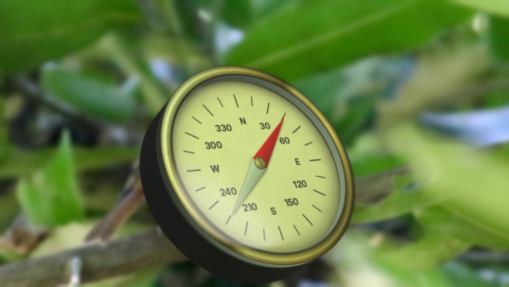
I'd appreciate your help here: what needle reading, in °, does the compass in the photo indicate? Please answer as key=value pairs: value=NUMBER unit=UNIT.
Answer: value=45 unit=°
